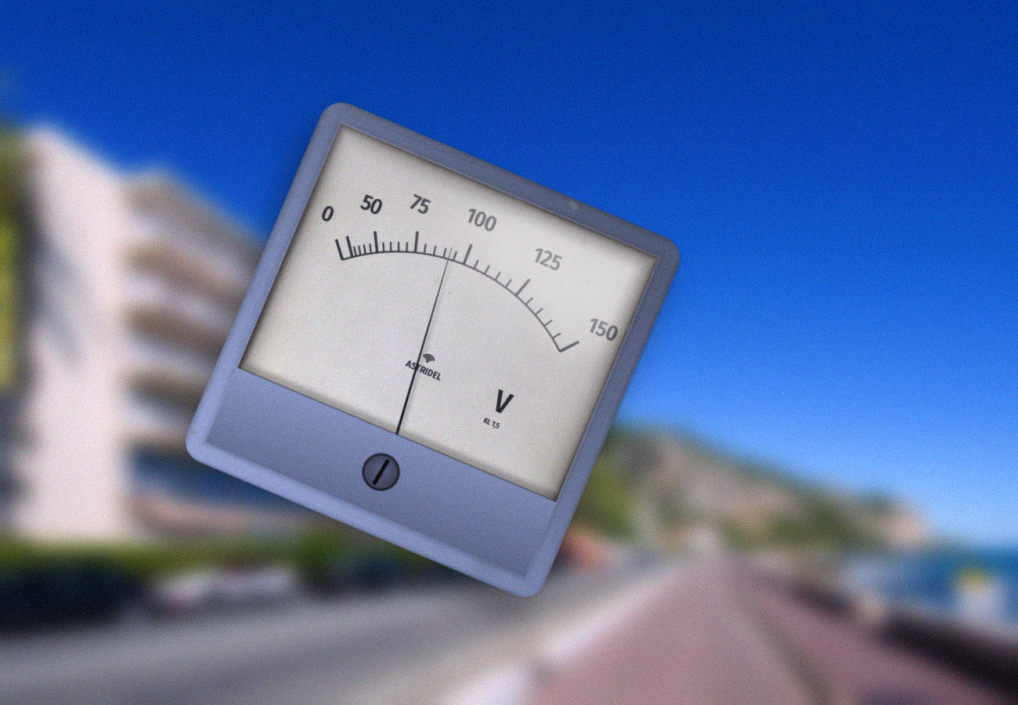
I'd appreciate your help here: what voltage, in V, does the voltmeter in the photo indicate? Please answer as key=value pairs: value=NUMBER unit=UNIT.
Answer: value=92.5 unit=V
